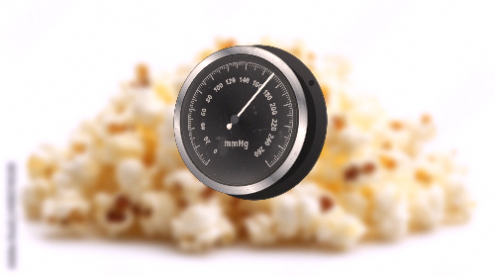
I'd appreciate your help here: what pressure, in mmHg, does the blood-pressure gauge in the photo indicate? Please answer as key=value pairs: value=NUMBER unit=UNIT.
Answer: value=170 unit=mmHg
